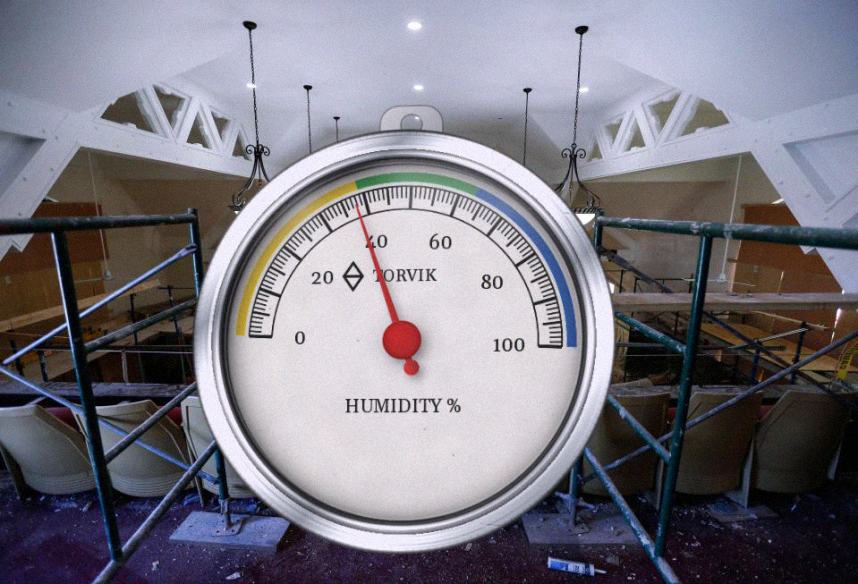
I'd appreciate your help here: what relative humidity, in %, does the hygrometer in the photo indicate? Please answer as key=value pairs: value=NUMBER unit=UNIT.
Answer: value=38 unit=%
